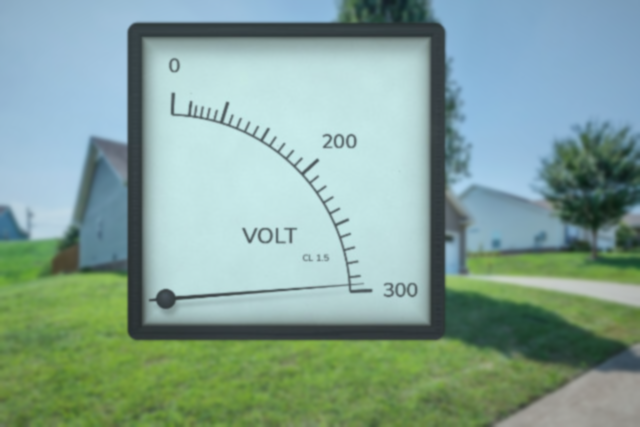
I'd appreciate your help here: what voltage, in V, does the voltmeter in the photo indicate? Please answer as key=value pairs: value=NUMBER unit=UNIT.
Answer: value=295 unit=V
